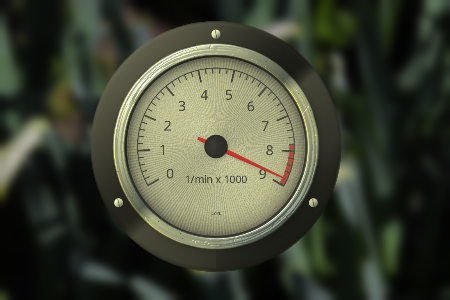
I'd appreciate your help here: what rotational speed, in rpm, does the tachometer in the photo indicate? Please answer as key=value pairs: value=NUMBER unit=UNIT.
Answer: value=8800 unit=rpm
